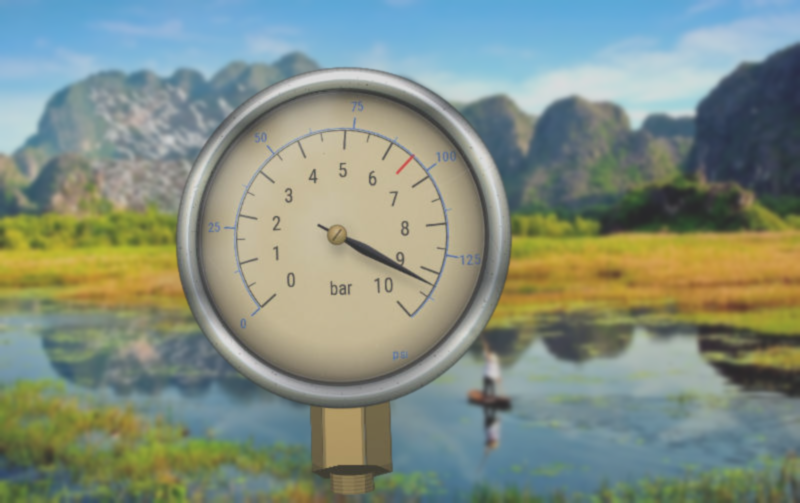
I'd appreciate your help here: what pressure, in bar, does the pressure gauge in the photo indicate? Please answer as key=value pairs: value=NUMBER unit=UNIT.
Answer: value=9.25 unit=bar
